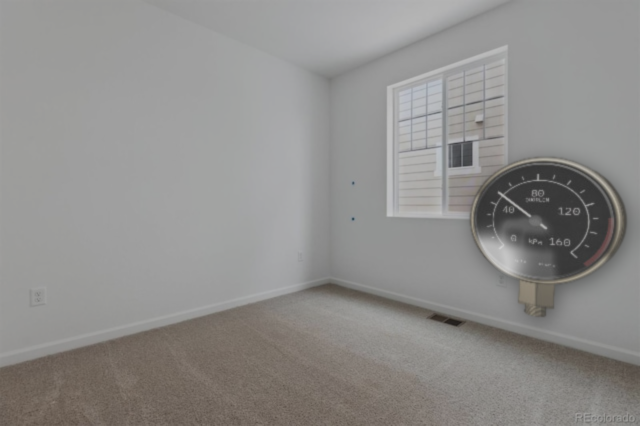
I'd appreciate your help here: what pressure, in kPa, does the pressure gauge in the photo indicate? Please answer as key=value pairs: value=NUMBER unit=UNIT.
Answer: value=50 unit=kPa
